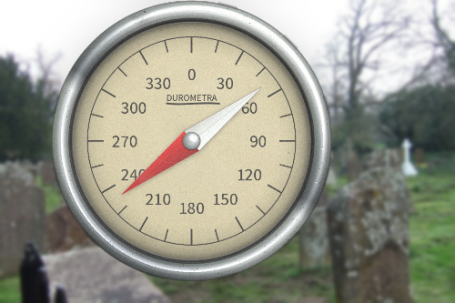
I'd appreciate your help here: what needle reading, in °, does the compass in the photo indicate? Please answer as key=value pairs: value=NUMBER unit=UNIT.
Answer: value=232.5 unit=°
